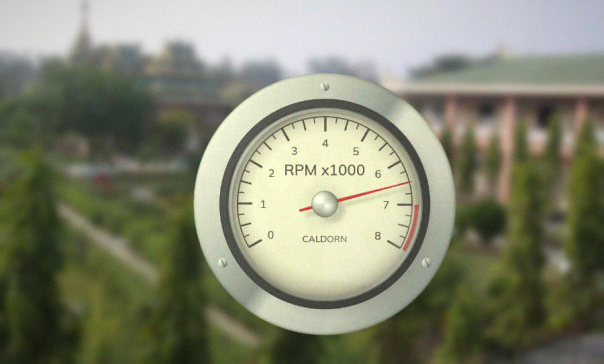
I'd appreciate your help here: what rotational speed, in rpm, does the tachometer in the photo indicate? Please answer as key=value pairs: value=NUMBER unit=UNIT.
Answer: value=6500 unit=rpm
